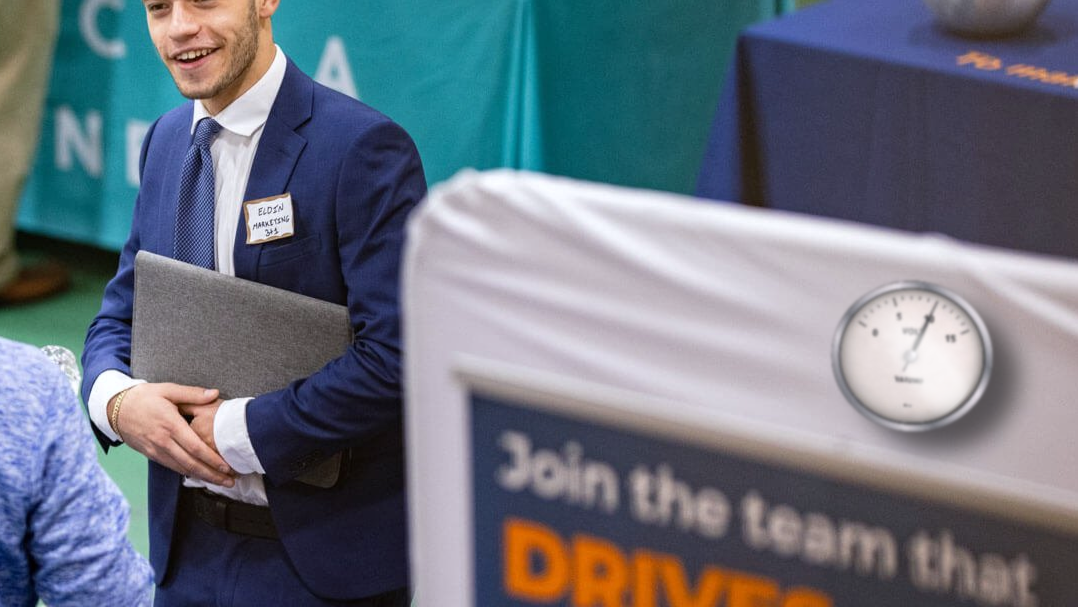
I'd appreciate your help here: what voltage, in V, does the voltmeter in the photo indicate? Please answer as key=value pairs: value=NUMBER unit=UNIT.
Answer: value=10 unit=V
